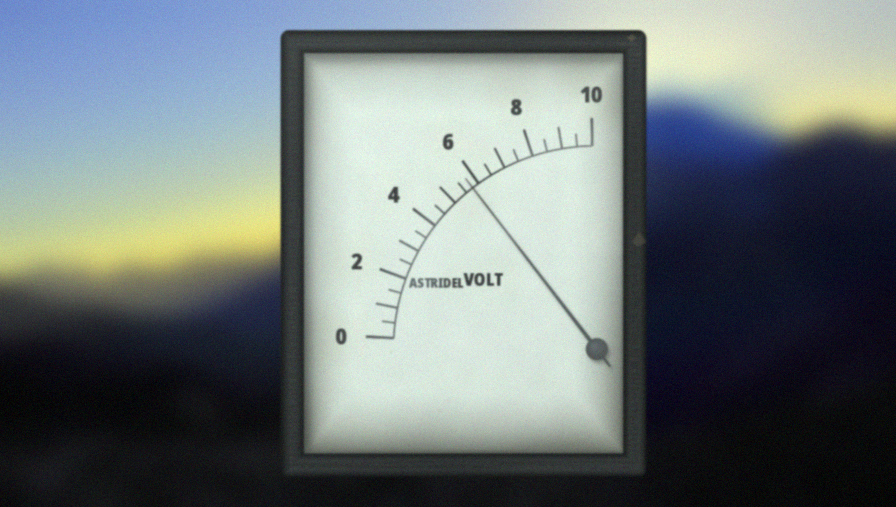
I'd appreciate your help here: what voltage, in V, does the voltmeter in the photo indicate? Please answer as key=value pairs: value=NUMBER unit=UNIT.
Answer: value=5.75 unit=V
